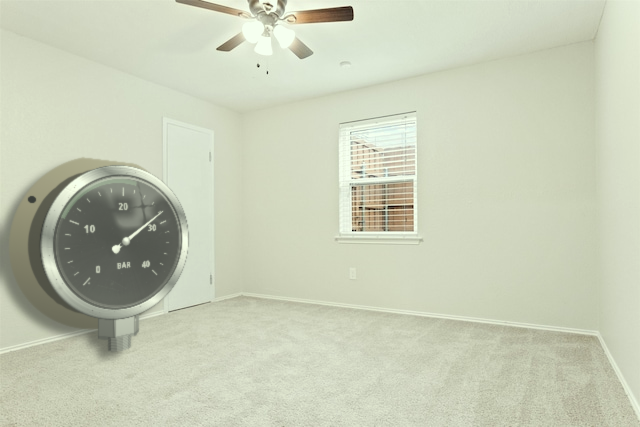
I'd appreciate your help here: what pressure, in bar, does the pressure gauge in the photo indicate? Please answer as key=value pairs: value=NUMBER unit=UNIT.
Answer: value=28 unit=bar
